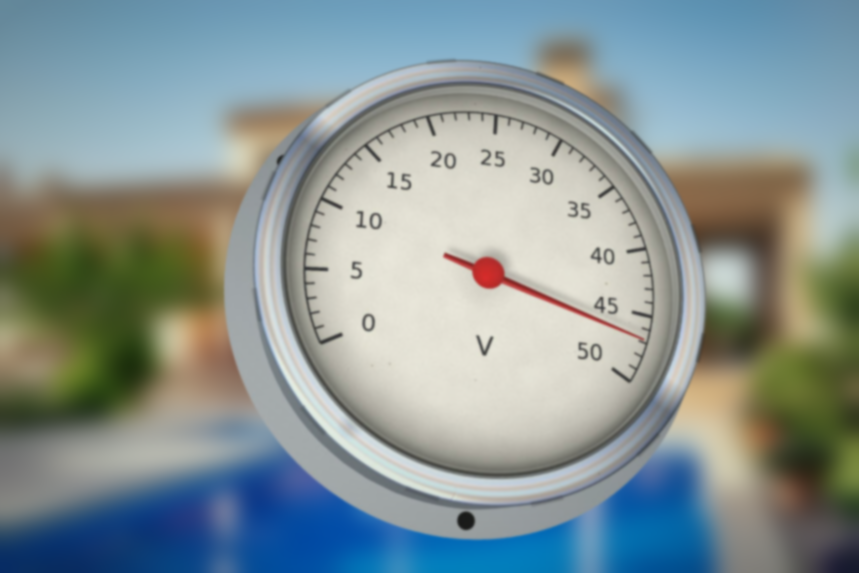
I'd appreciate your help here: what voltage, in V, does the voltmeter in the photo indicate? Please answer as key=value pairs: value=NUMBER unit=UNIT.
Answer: value=47 unit=V
